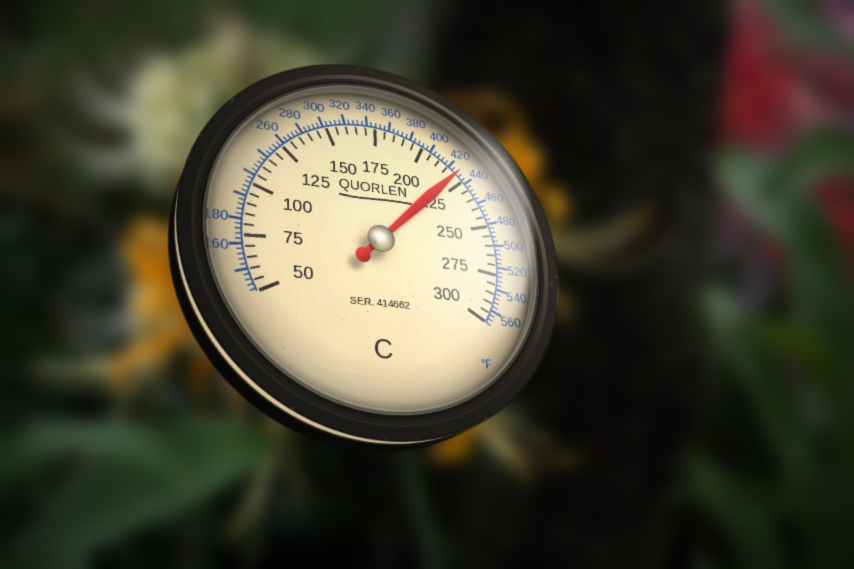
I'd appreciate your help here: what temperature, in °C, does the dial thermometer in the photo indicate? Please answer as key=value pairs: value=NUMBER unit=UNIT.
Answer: value=220 unit=°C
